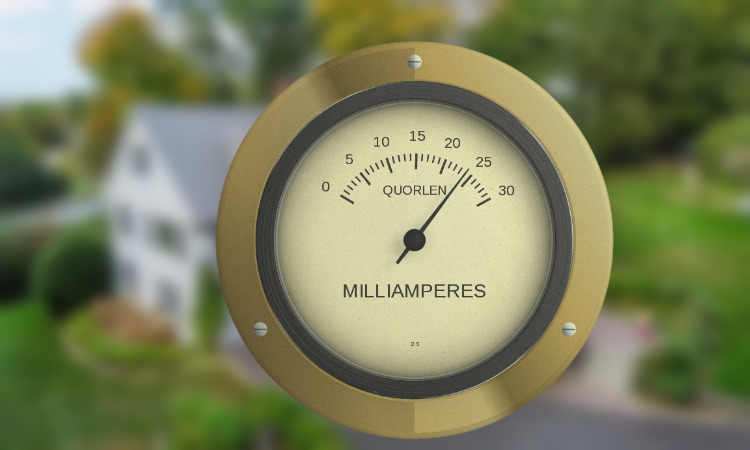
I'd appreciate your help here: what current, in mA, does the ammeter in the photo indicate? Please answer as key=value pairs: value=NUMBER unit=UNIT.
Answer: value=24 unit=mA
